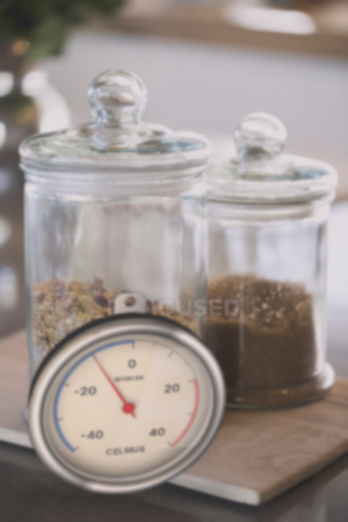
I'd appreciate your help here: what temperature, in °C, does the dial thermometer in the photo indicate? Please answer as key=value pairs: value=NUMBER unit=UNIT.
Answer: value=-10 unit=°C
